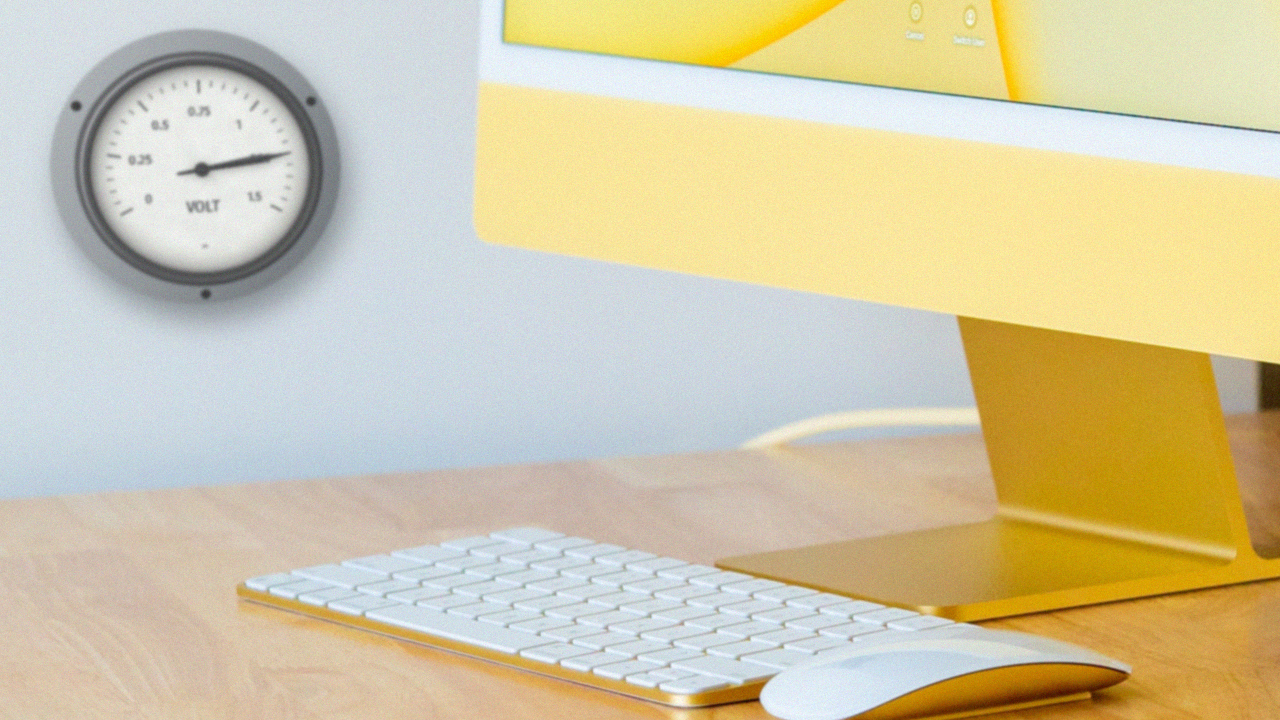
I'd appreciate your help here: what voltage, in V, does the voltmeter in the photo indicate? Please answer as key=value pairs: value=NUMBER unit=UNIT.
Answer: value=1.25 unit=V
